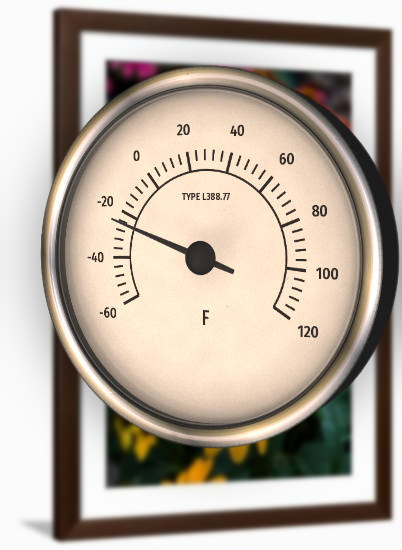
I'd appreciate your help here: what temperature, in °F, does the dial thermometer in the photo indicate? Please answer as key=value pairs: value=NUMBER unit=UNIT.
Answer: value=-24 unit=°F
